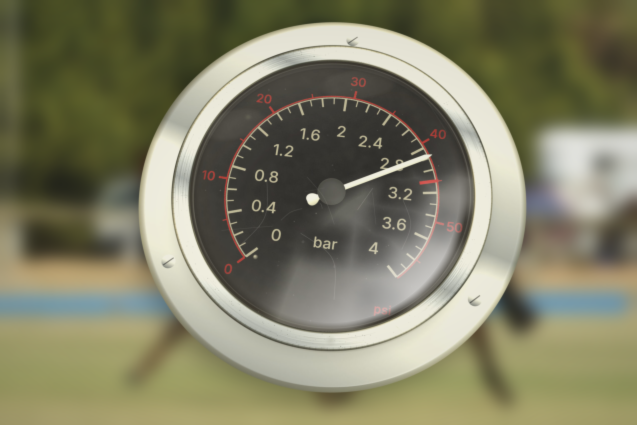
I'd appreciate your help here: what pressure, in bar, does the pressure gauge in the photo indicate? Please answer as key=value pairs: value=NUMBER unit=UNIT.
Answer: value=2.9 unit=bar
